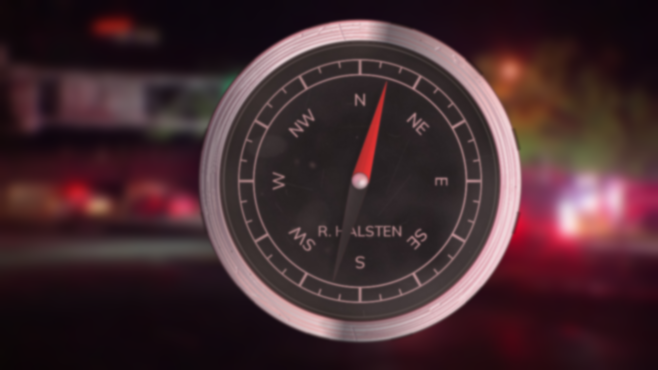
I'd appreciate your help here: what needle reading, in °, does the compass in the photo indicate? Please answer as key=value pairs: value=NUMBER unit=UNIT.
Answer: value=15 unit=°
